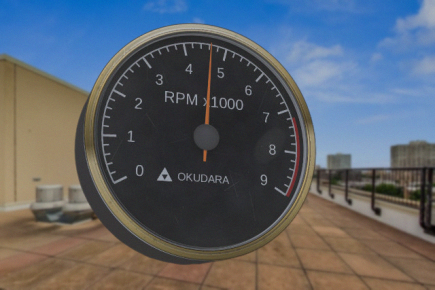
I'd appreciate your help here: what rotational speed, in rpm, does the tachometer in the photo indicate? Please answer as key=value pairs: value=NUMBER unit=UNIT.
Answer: value=4600 unit=rpm
